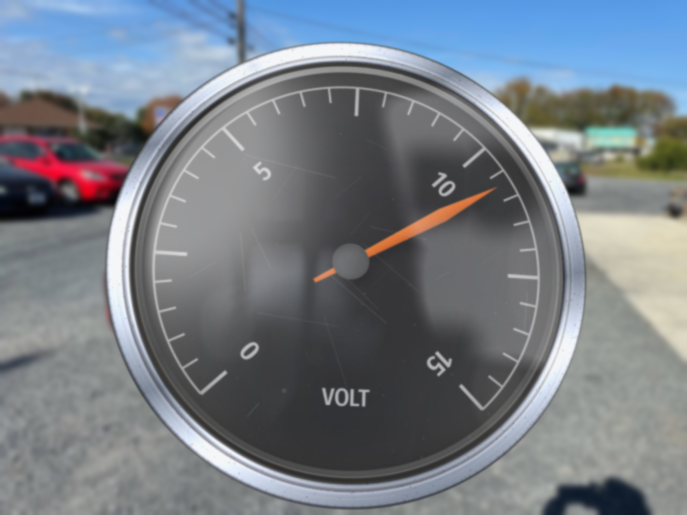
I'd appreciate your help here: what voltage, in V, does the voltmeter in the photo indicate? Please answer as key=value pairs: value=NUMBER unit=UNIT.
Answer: value=10.75 unit=V
